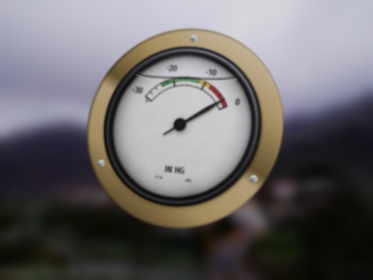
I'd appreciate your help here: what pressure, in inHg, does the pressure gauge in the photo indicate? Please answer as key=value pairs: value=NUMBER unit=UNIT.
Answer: value=-2 unit=inHg
